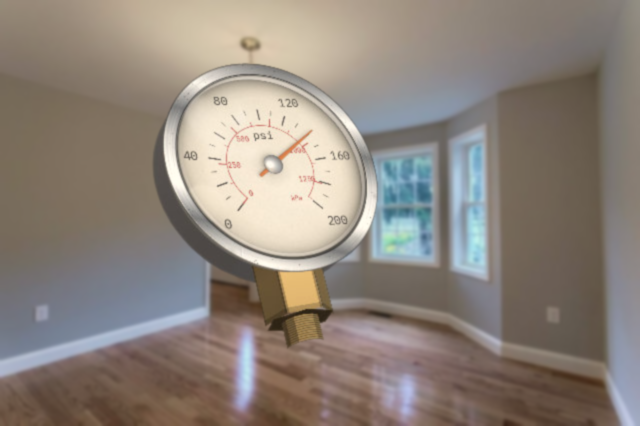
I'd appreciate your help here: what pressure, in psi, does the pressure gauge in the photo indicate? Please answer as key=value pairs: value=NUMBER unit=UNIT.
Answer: value=140 unit=psi
